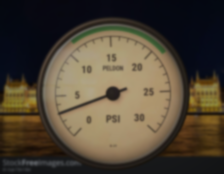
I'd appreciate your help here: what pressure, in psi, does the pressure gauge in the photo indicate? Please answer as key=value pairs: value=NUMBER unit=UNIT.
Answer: value=3 unit=psi
